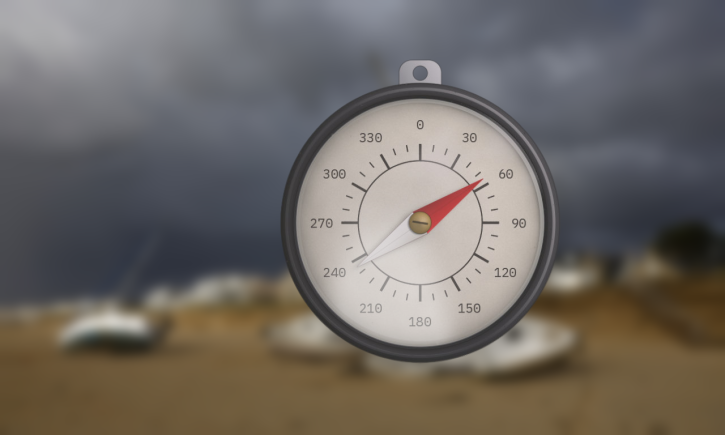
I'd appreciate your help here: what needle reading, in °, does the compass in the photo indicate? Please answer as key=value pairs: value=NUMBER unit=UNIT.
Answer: value=55 unit=°
